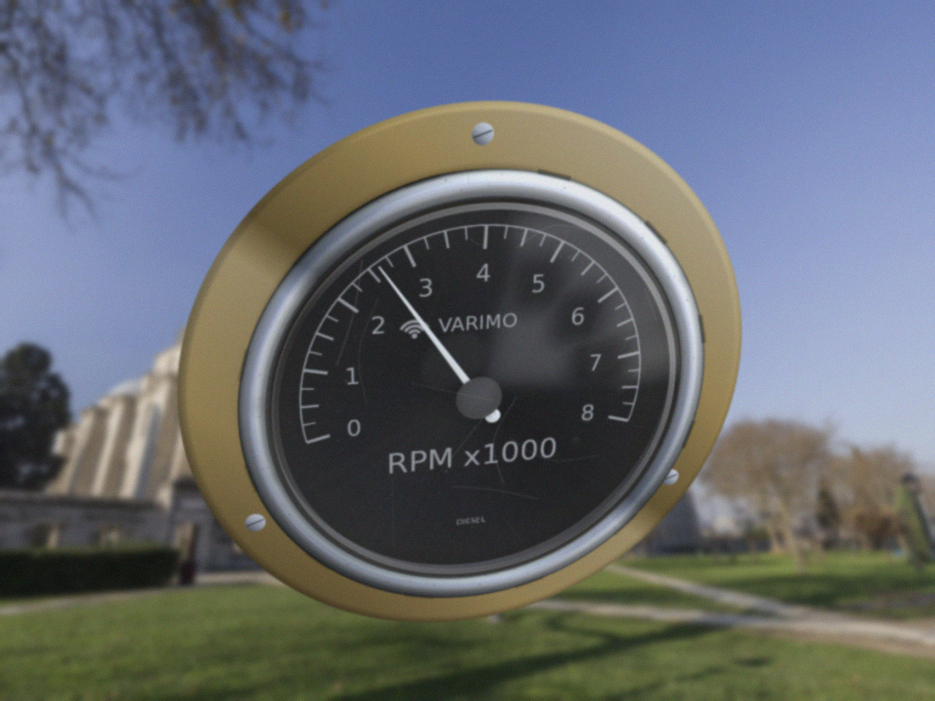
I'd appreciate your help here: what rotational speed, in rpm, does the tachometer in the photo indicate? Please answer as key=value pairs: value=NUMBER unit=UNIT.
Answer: value=2625 unit=rpm
